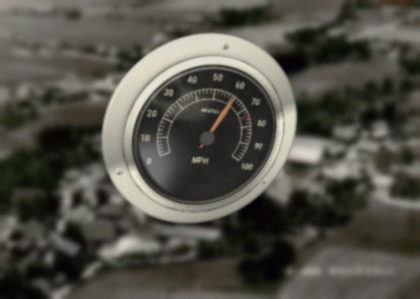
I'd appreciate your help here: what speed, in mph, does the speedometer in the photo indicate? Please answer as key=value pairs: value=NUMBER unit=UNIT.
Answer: value=60 unit=mph
